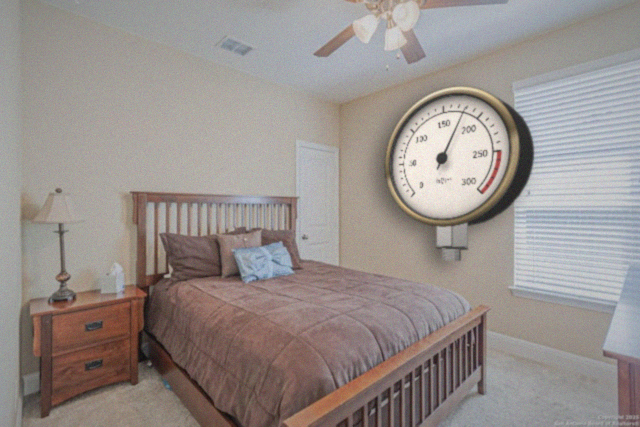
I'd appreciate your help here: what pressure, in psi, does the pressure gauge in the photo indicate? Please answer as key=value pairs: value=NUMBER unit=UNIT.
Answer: value=180 unit=psi
